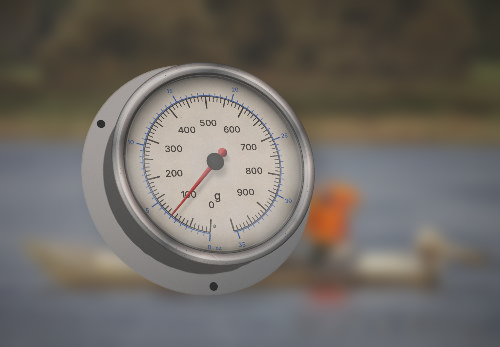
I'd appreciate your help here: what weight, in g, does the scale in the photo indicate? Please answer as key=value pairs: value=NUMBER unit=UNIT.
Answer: value=100 unit=g
